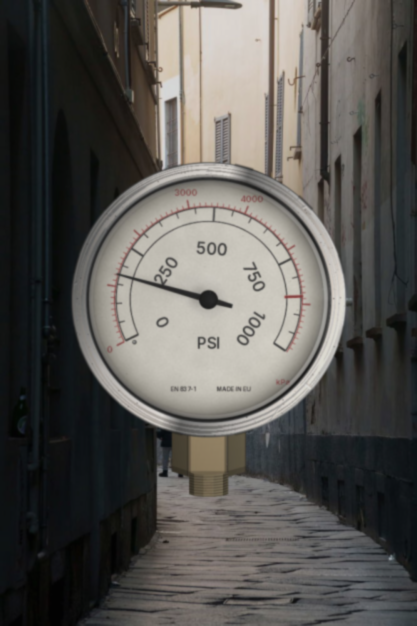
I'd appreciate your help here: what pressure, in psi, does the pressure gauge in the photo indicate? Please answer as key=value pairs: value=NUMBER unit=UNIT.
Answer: value=175 unit=psi
